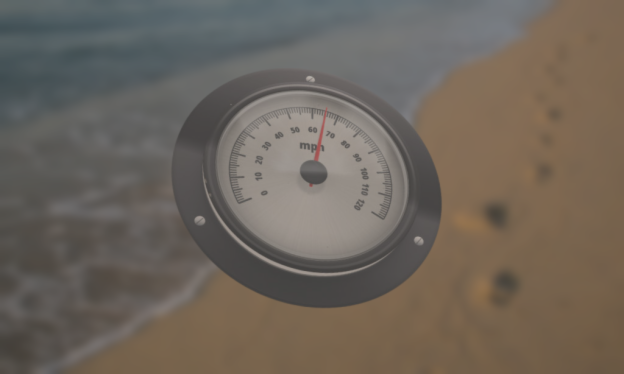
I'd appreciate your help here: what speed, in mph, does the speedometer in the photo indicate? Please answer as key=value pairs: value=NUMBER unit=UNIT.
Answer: value=65 unit=mph
